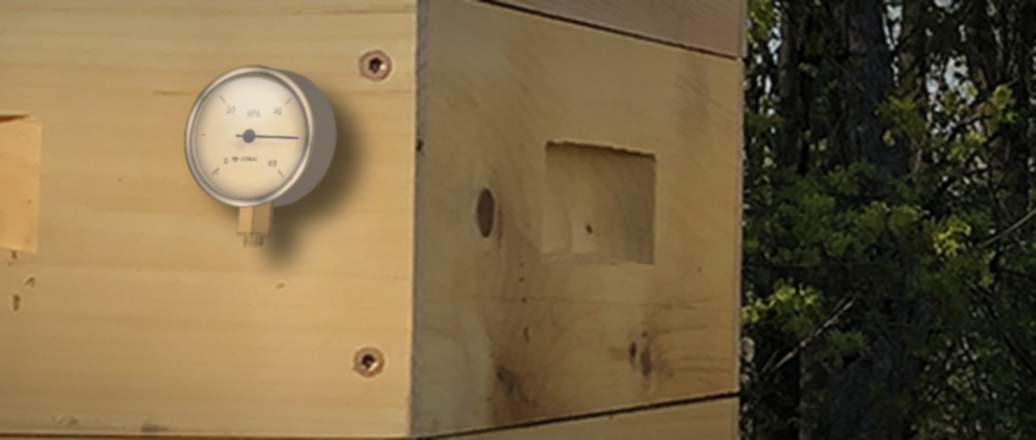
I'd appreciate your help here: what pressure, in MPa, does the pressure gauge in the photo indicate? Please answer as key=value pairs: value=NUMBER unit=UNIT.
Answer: value=50 unit=MPa
